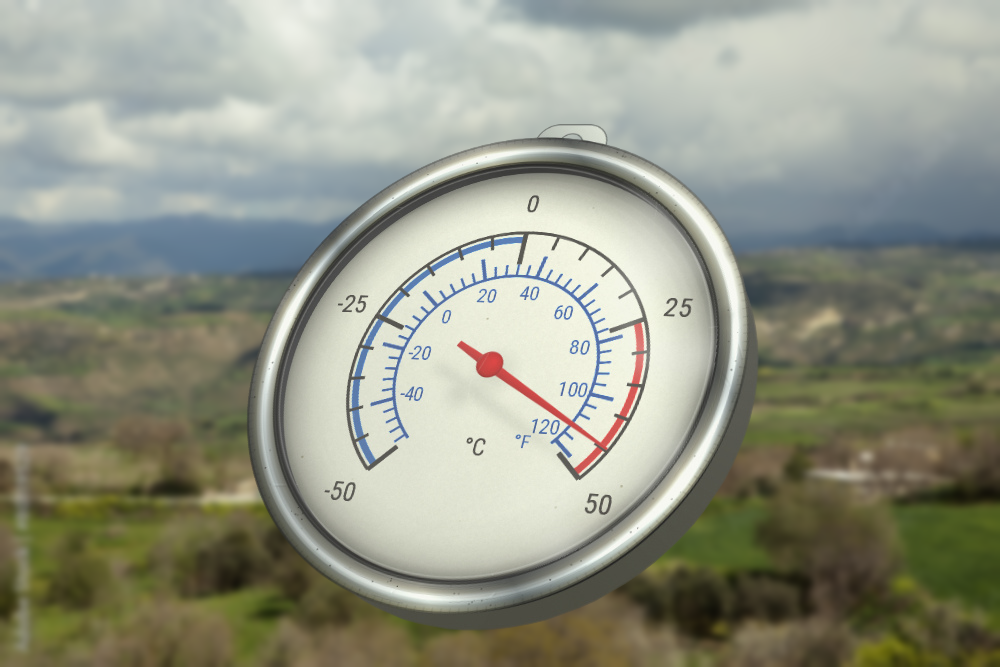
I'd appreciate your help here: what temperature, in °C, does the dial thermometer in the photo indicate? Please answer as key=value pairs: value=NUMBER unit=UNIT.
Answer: value=45 unit=°C
